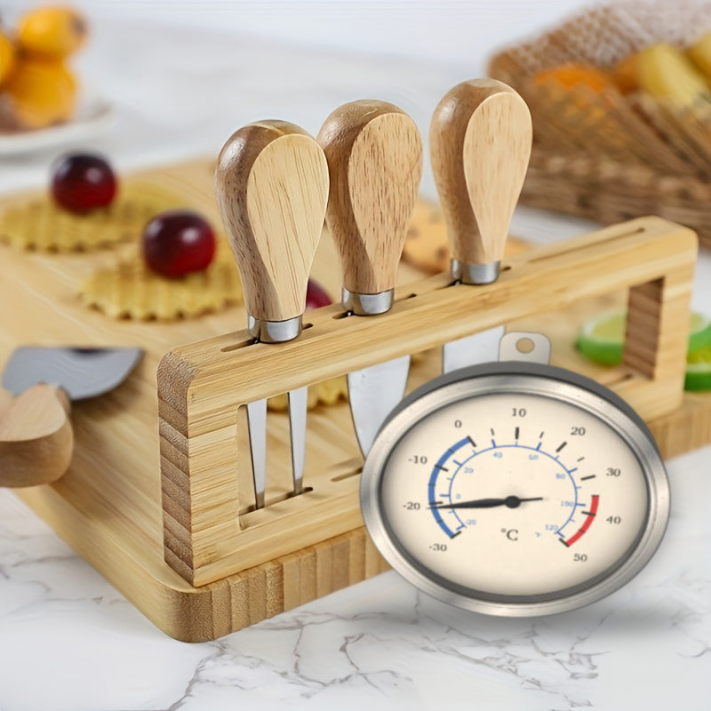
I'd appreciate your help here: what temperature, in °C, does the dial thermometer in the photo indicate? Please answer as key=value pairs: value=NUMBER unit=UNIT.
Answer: value=-20 unit=°C
